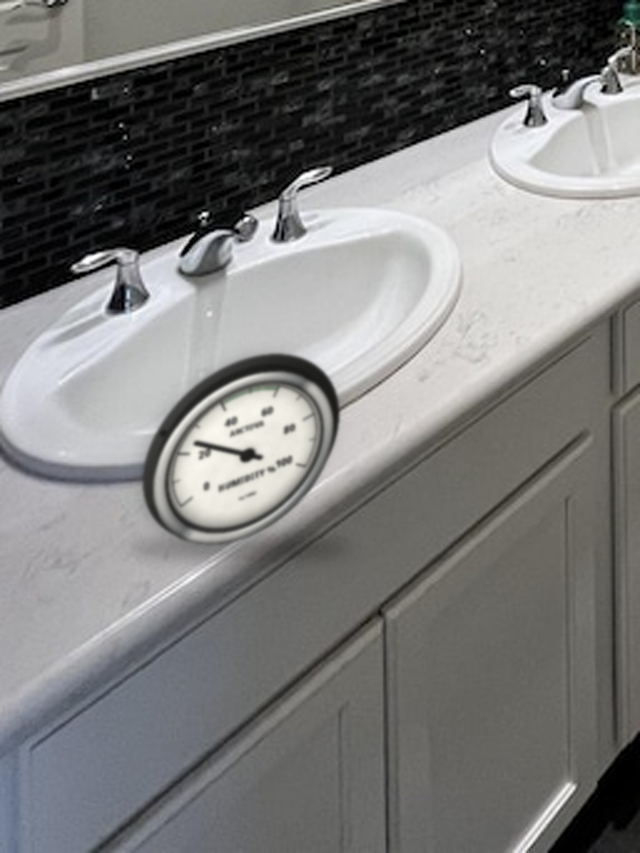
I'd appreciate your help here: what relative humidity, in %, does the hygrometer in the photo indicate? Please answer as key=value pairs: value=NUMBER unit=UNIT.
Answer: value=25 unit=%
